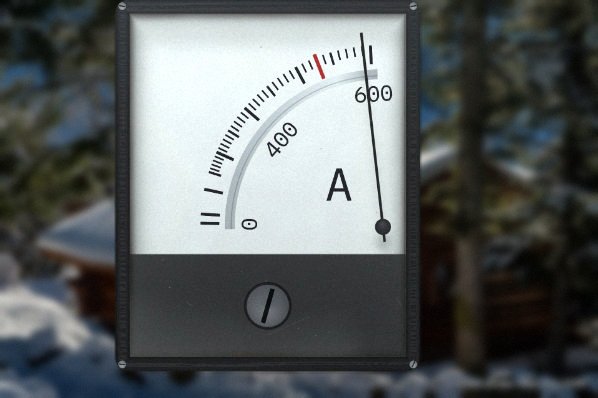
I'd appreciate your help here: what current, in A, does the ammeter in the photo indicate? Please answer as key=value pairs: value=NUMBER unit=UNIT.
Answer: value=590 unit=A
